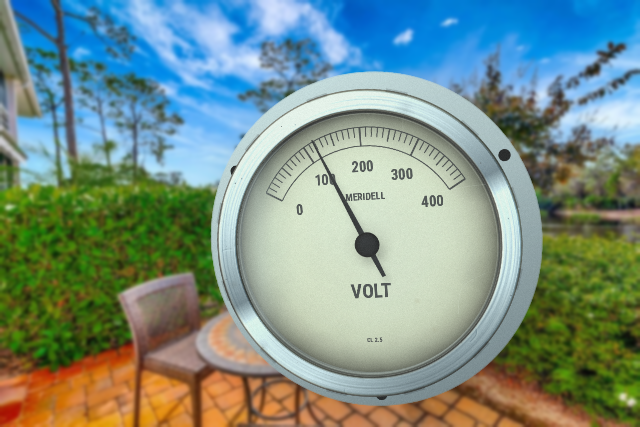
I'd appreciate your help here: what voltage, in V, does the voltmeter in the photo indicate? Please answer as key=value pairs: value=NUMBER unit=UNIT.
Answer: value=120 unit=V
